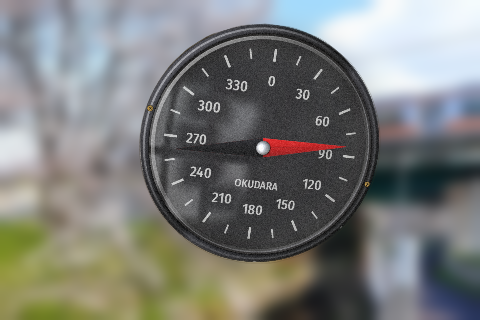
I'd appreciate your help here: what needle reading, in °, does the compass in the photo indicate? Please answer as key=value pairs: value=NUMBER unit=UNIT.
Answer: value=82.5 unit=°
